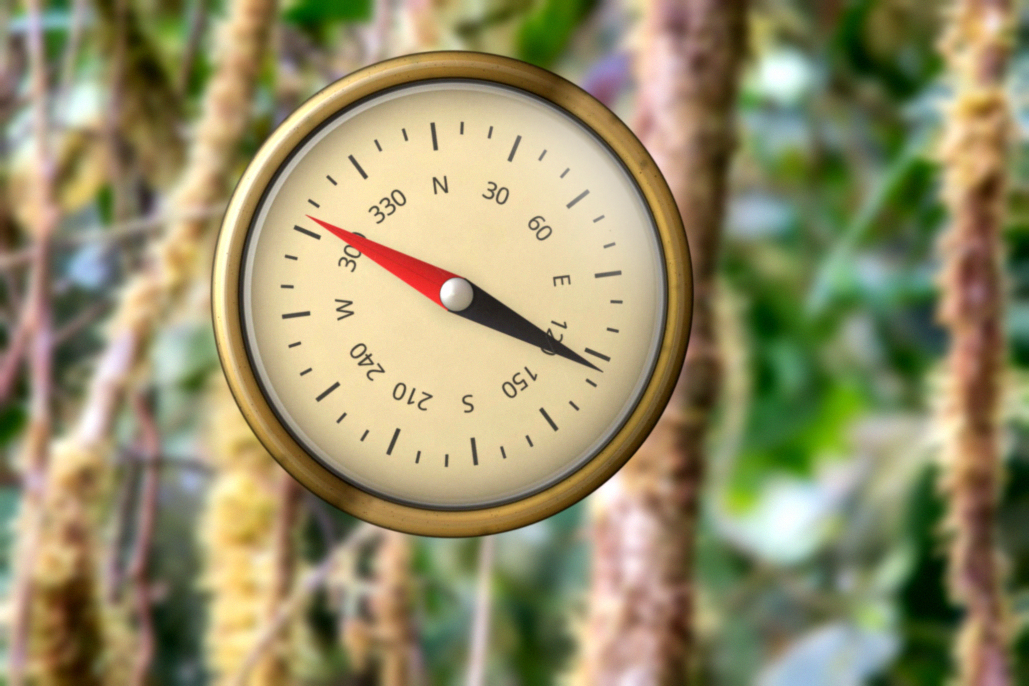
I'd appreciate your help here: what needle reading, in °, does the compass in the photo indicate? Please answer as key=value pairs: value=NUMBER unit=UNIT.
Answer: value=305 unit=°
